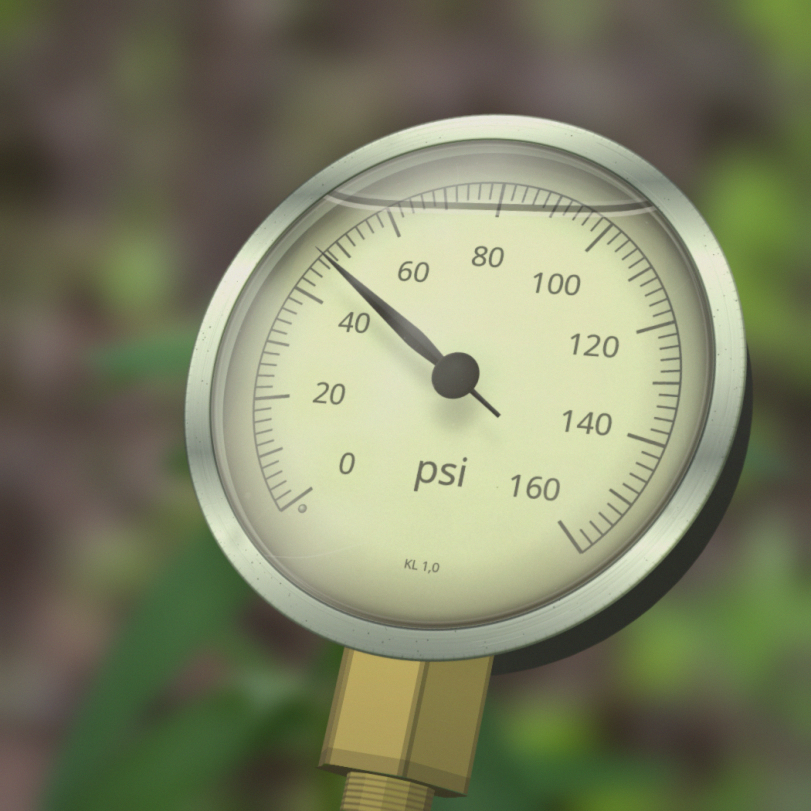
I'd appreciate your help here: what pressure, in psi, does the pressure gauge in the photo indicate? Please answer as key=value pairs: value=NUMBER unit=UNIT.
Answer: value=47 unit=psi
